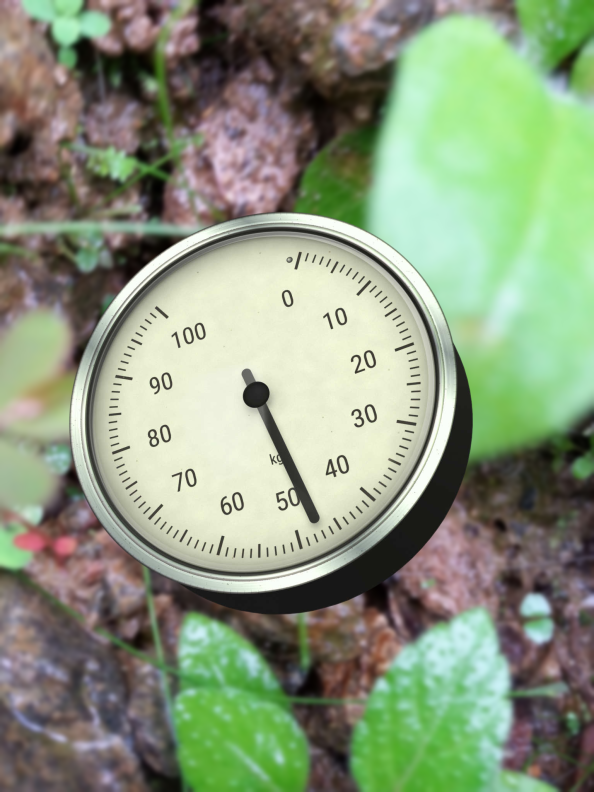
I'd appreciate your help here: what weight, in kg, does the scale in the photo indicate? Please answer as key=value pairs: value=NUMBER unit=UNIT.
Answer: value=47 unit=kg
